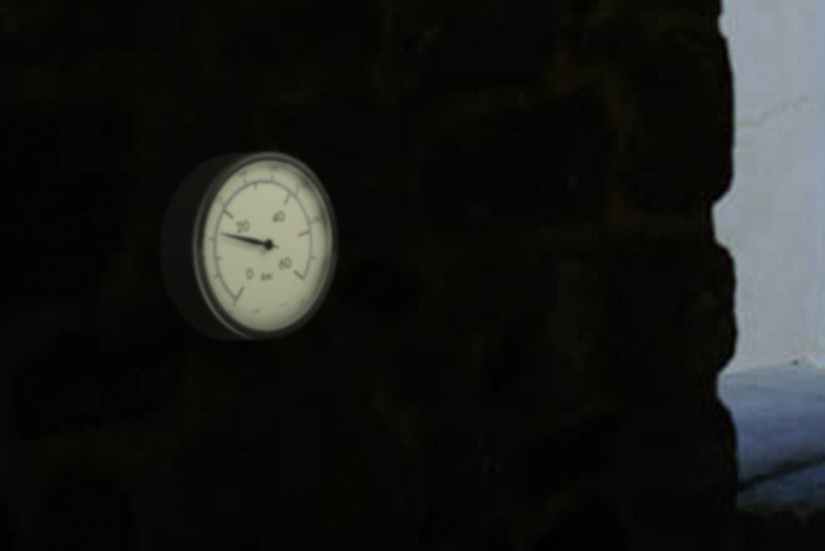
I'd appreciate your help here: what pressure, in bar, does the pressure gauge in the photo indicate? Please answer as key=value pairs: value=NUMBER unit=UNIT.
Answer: value=15 unit=bar
